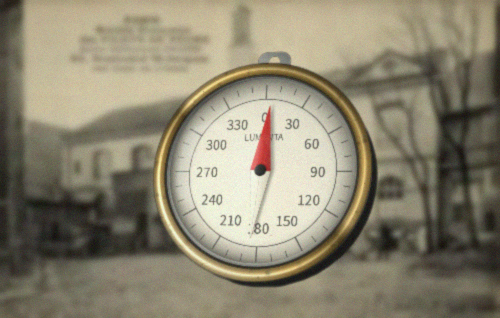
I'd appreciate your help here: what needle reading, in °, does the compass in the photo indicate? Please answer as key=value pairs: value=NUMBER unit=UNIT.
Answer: value=5 unit=°
